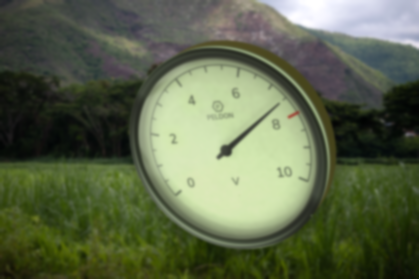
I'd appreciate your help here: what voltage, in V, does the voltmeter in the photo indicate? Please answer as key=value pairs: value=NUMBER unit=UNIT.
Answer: value=7.5 unit=V
